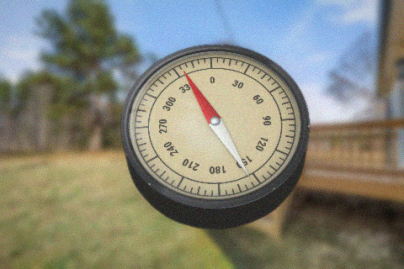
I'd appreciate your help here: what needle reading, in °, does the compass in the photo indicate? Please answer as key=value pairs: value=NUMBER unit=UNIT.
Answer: value=335 unit=°
